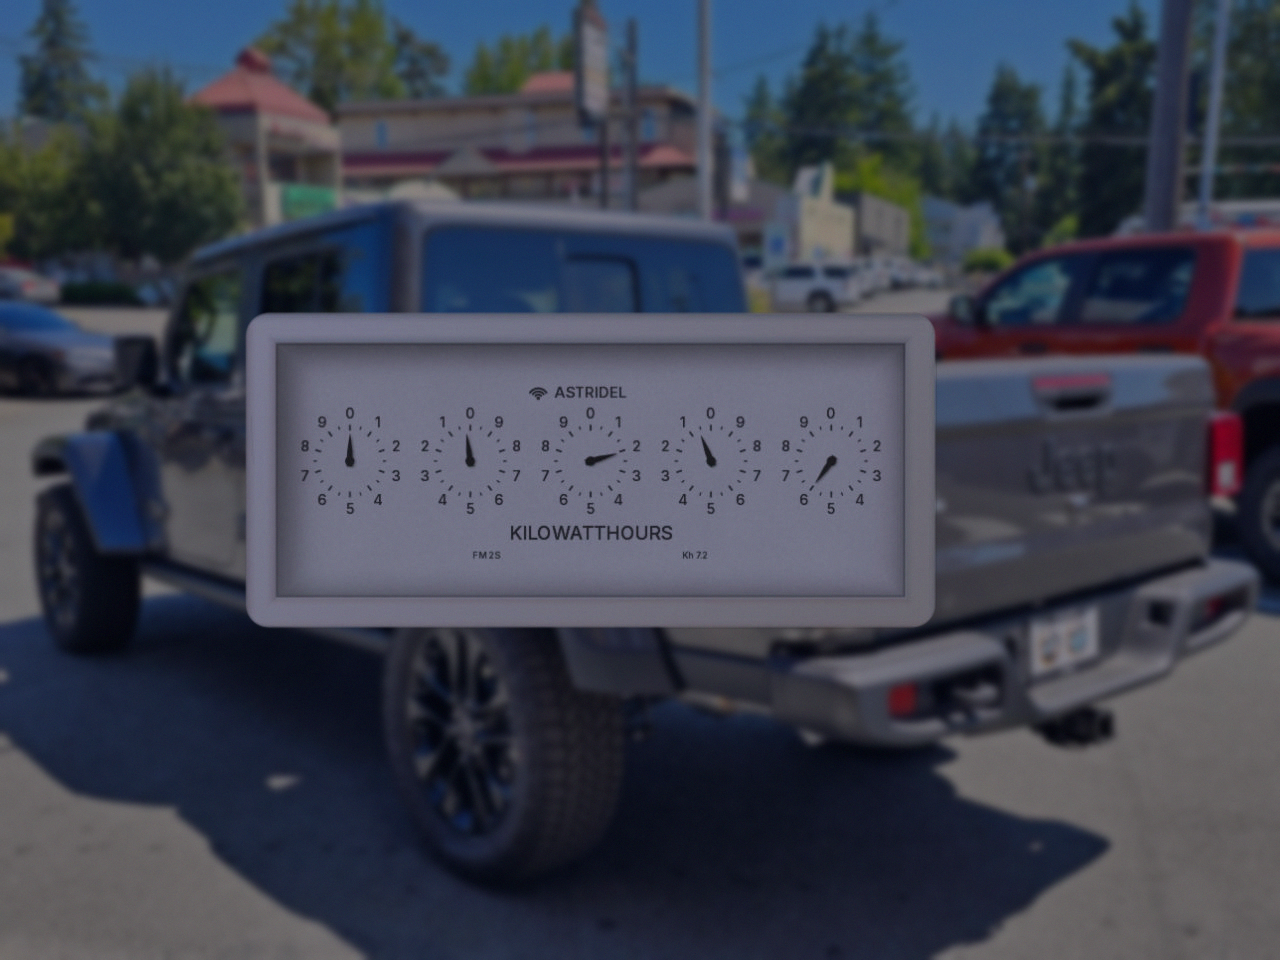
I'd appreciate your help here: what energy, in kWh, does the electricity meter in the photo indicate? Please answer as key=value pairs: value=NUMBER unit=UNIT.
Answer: value=206 unit=kWh
